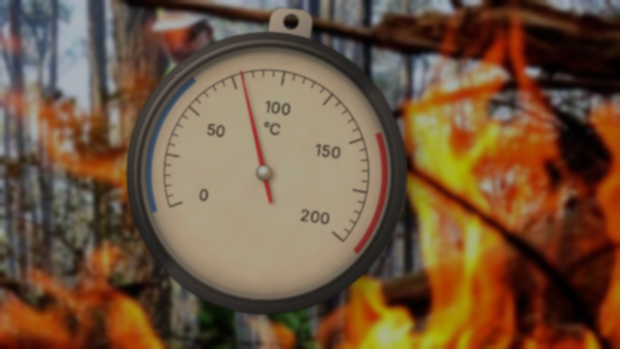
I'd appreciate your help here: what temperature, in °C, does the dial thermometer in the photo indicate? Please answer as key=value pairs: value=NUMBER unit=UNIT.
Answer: value=80 unit=°C
